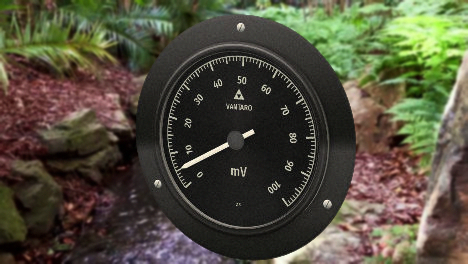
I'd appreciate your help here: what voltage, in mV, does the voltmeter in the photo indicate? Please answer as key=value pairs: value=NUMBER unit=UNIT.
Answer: value=5 unit=mV
